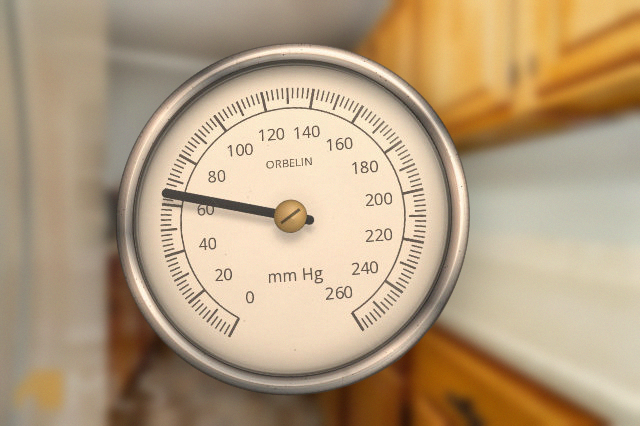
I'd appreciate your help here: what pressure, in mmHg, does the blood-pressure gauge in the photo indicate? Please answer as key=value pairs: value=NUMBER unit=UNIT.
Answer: value=64 unit=mmHg
